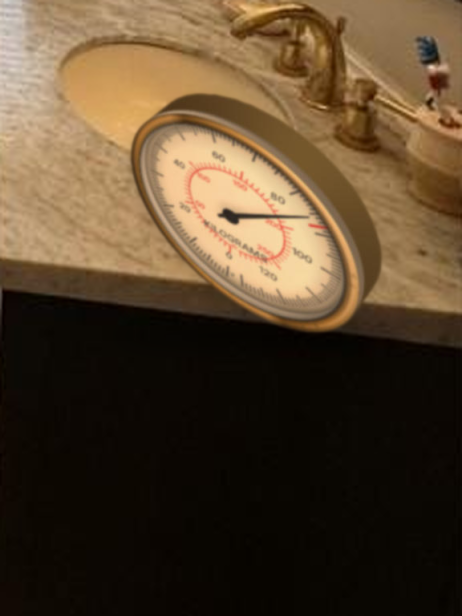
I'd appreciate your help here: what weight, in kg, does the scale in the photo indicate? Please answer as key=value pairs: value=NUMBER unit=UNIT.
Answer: value=85 unit=kg
